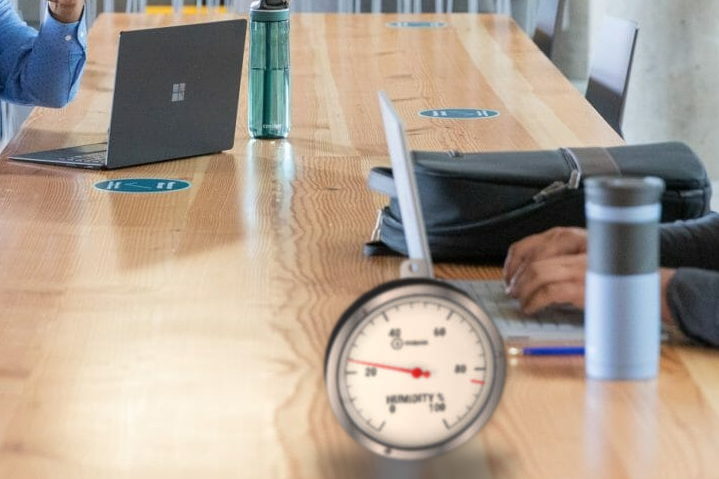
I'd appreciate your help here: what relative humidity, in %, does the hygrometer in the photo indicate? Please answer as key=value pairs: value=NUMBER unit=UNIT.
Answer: value=24 unit=%
